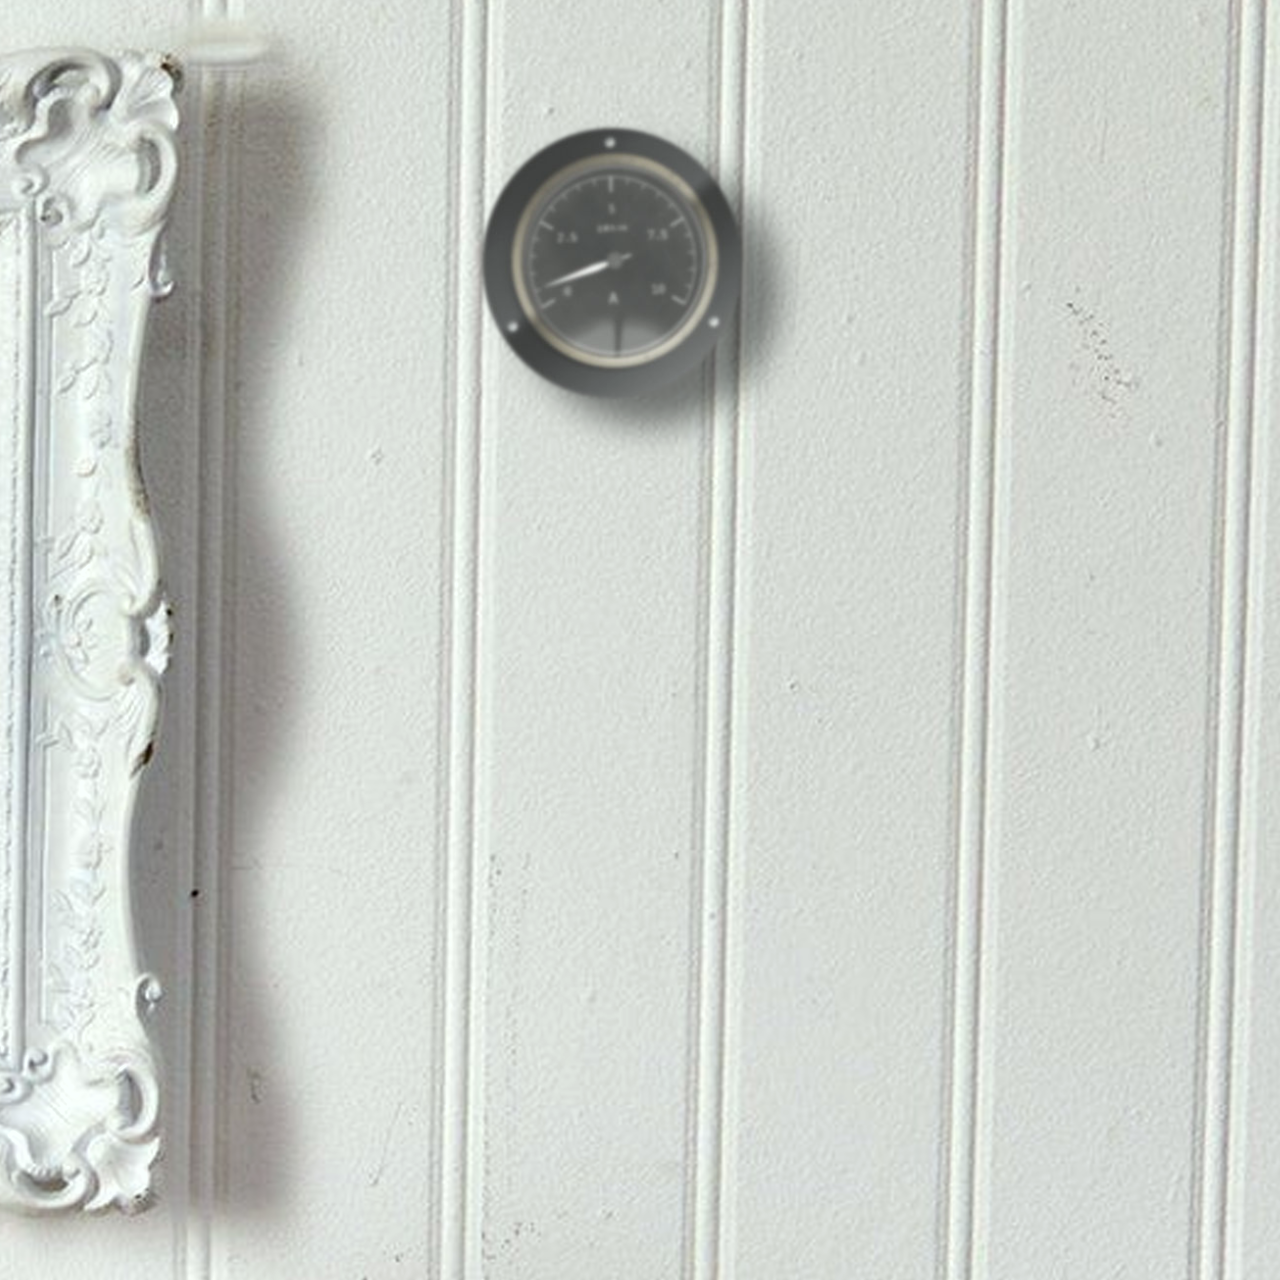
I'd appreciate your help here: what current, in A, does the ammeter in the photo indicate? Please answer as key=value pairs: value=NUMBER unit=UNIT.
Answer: value=0.5 unit=A
